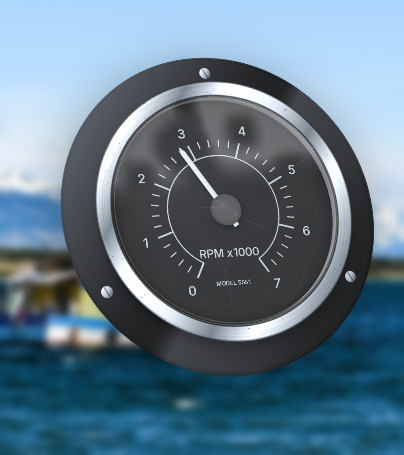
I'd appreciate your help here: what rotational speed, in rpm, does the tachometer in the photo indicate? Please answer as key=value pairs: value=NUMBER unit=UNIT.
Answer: value=2800 unit=rpm
